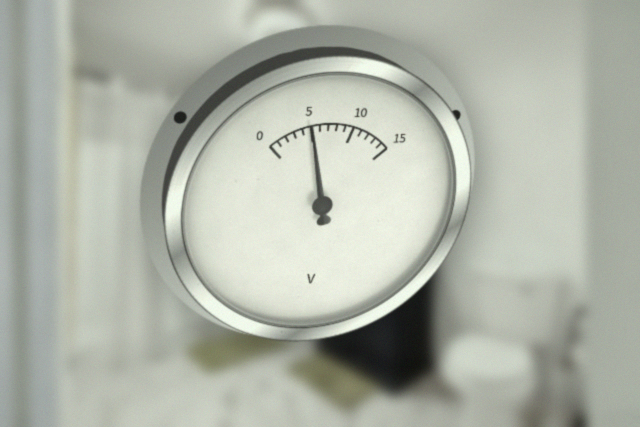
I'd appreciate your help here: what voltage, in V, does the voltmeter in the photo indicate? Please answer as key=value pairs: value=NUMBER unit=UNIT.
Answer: value=5 unit=V
